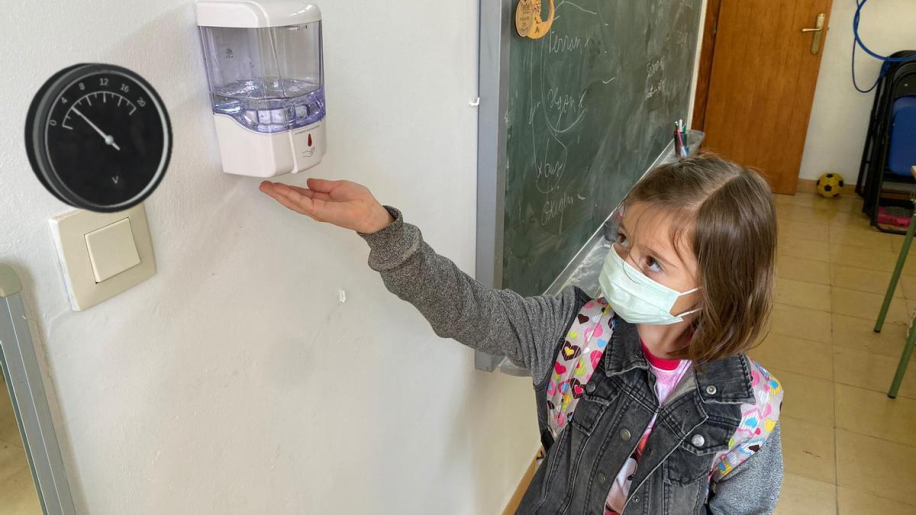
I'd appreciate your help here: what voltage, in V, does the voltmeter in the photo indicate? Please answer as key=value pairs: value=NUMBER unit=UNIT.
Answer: value=4 unit=V
